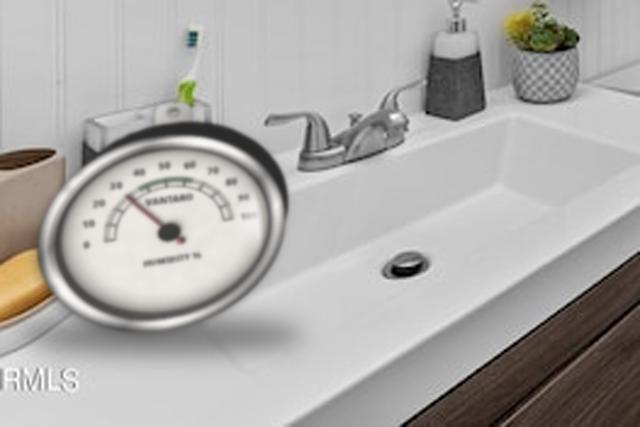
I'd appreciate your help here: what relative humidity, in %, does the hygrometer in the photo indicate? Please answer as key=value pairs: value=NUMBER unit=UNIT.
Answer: value=30 unit=%
